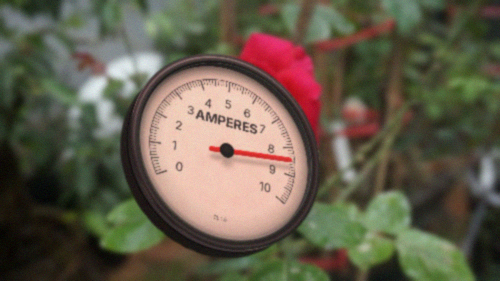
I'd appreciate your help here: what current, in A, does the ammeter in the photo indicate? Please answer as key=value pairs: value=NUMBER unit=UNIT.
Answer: value=8.5 unit=A
